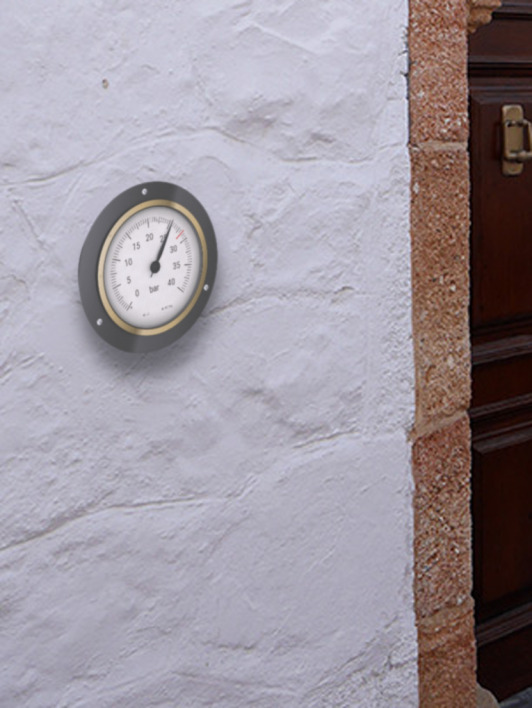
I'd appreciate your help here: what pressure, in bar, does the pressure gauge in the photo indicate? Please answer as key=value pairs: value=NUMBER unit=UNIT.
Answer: value=25 unit=bar
